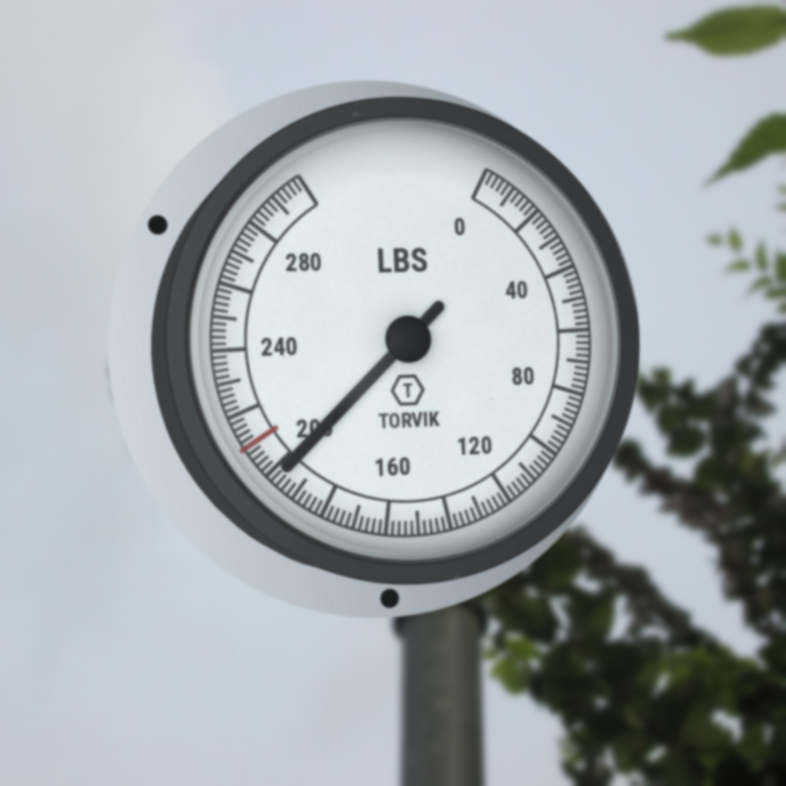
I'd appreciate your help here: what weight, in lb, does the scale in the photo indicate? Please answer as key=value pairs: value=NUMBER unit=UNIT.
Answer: value=198 unit=lb
